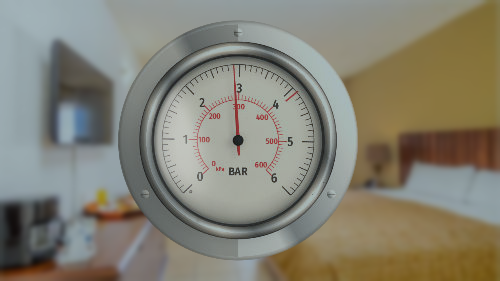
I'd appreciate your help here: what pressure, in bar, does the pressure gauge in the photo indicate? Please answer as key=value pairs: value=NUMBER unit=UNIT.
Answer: value=2.9 unit=bar
